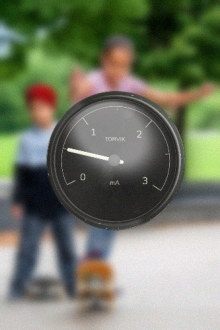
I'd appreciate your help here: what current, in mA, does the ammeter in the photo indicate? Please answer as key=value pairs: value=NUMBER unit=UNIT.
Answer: value=0.5 unit=mA
